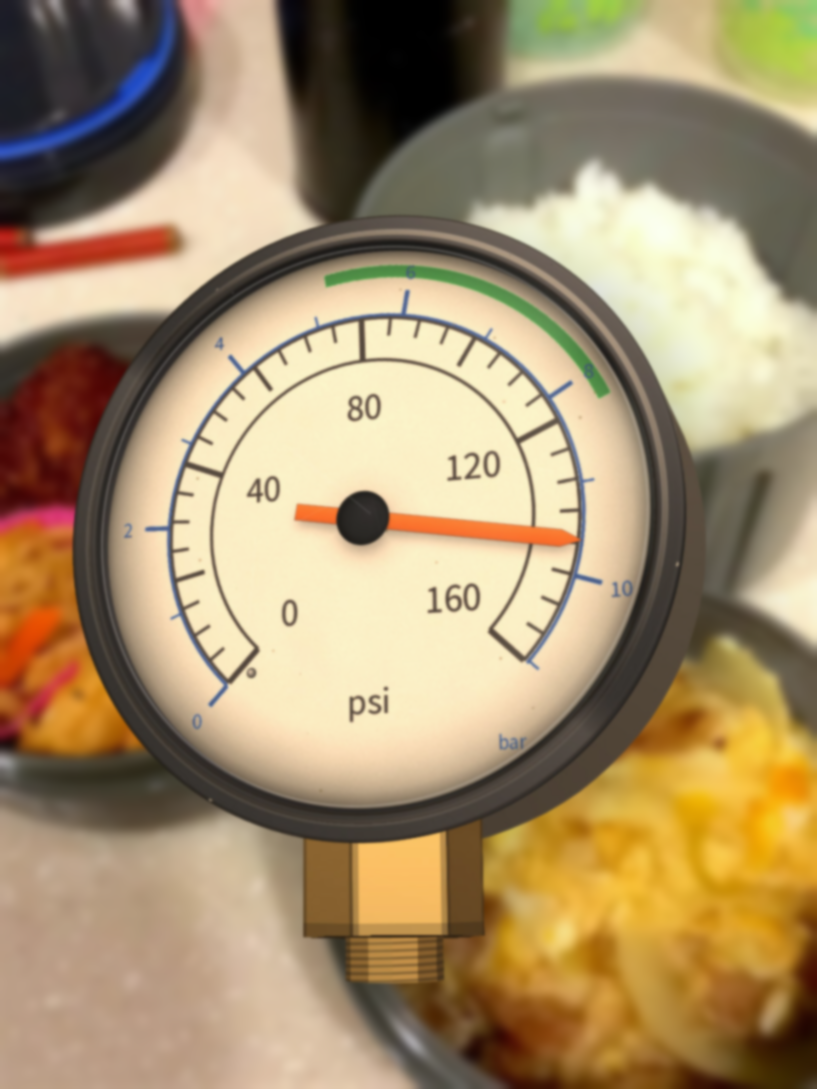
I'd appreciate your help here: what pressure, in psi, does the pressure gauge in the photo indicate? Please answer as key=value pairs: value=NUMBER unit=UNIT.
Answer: value=140 unit=psi
